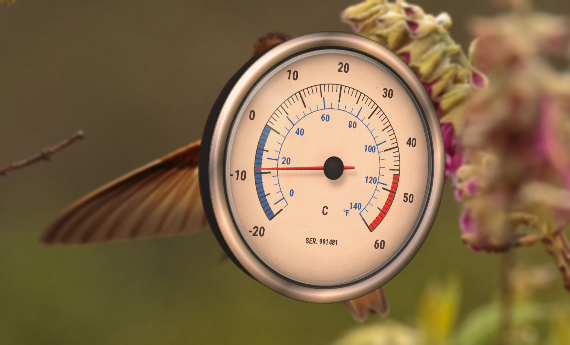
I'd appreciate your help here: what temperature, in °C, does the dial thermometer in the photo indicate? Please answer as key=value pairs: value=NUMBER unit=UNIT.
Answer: value=-9 unit=°C
